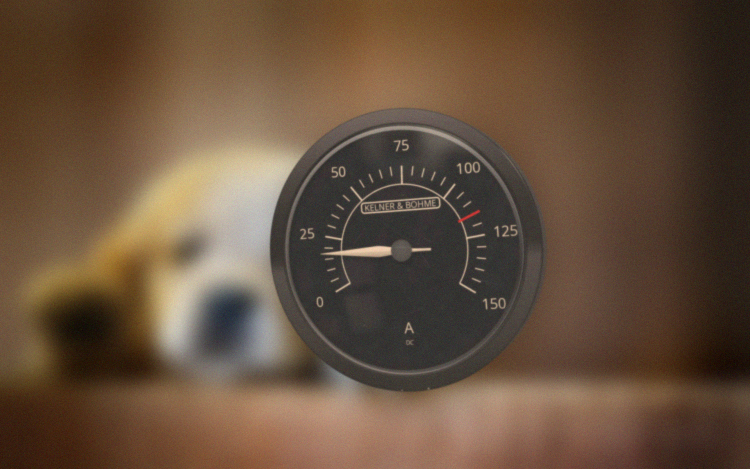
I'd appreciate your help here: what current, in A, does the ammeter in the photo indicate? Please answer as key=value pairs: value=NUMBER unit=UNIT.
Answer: value=17.5 unit=A
